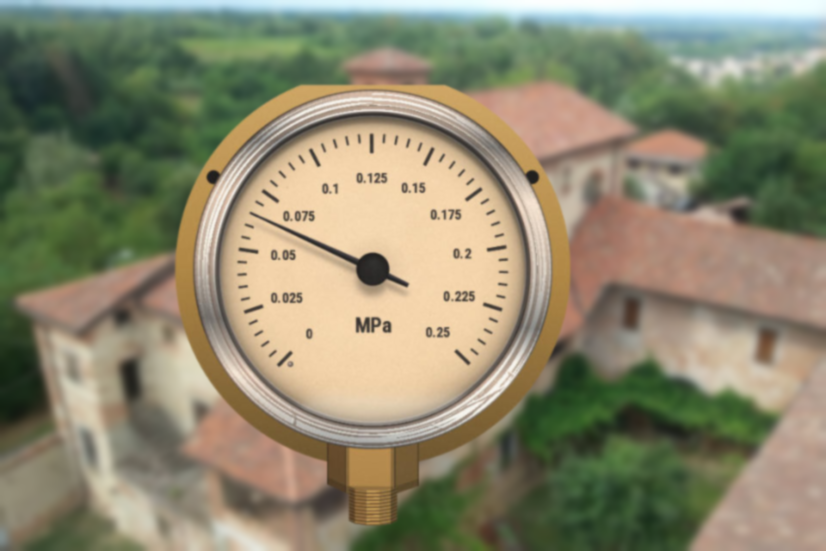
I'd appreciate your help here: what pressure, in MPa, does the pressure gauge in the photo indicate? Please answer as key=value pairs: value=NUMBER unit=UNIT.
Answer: value=0.065 unit=MPa
